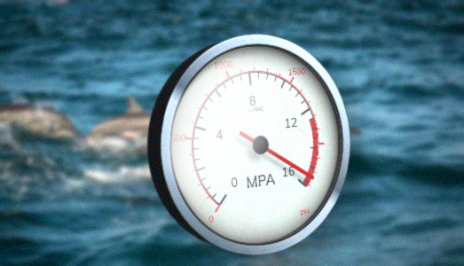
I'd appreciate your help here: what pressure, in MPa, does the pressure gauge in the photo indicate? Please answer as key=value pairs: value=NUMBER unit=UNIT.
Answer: value=15.5 unit=MPa
